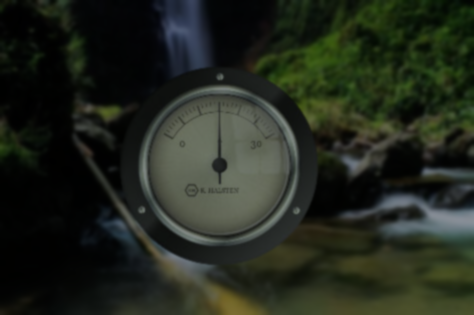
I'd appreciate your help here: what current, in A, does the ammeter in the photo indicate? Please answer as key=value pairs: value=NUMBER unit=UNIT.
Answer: value=15 unit=A
